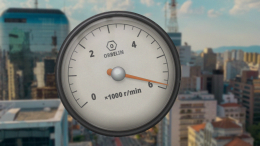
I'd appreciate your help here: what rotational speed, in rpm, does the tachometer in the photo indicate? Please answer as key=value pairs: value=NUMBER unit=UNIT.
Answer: value=5875 unit=rpm
